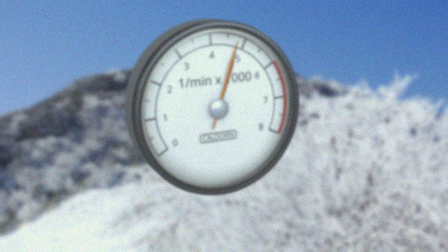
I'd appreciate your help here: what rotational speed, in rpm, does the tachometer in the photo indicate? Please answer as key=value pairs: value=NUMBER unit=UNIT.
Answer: value=4750 unit=rpm
